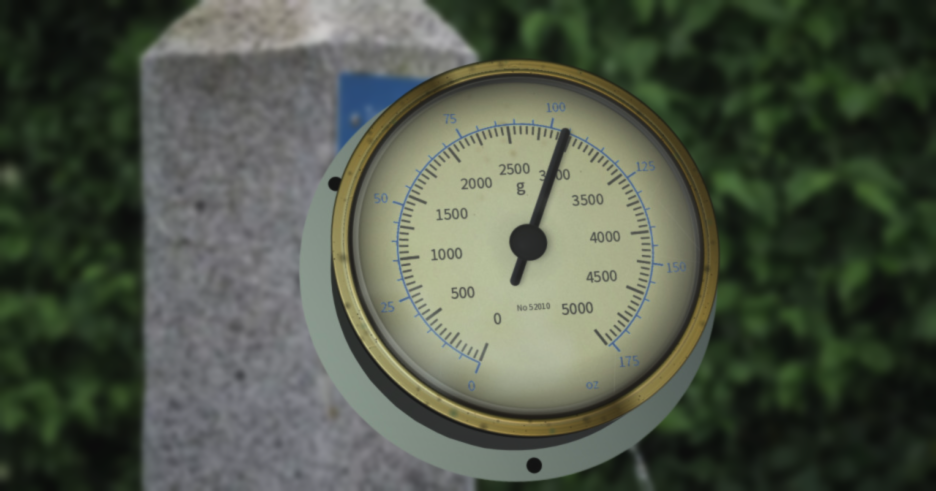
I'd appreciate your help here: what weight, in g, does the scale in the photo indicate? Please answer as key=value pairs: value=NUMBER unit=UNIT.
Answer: value=2950 unit=g
